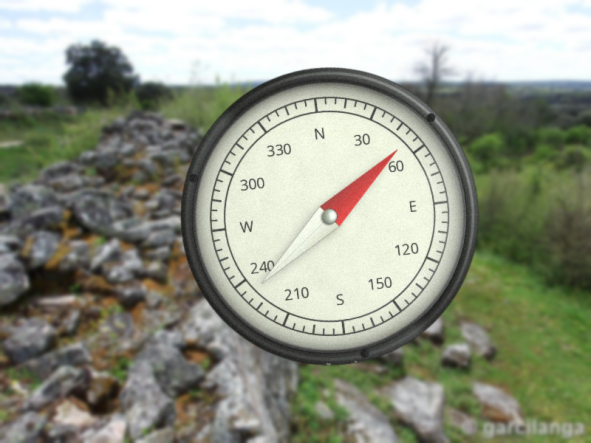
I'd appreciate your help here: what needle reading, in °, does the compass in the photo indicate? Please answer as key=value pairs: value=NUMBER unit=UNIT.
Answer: value=52.5 unit=°
